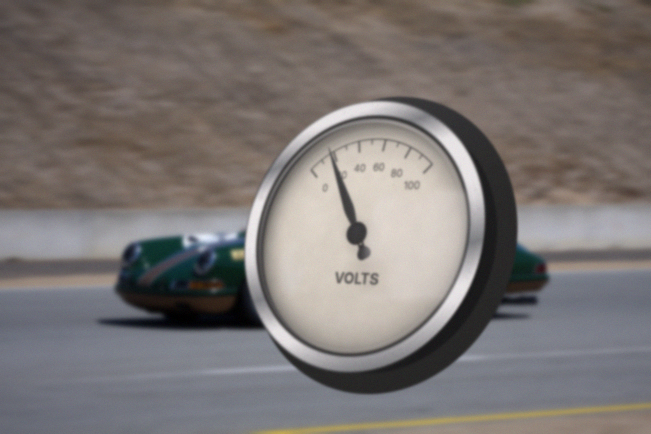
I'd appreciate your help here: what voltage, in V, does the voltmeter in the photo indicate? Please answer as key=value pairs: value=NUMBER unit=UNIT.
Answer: value=20 unit=V
